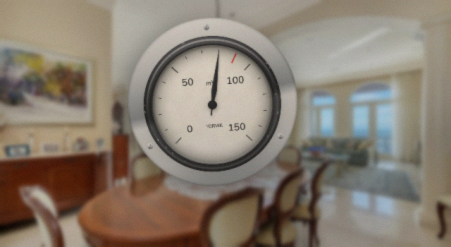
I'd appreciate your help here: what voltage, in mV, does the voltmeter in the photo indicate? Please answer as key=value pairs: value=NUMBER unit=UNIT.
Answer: value=80 unit=mV
